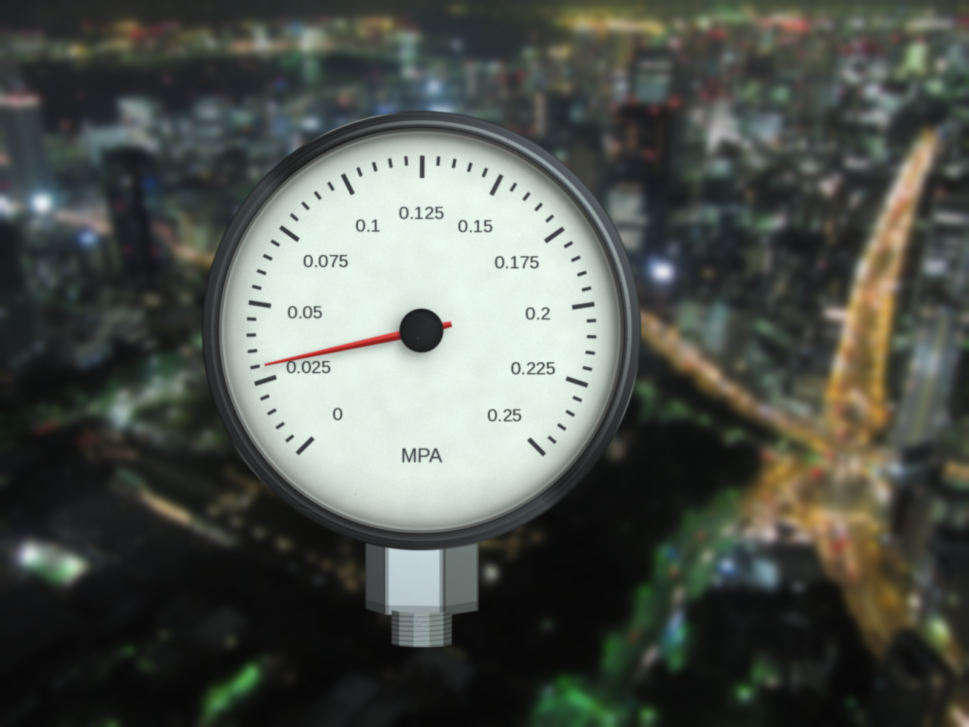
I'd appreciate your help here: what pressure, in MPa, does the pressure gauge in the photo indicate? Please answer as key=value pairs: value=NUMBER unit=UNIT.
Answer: value=0.03 unit=MPa
